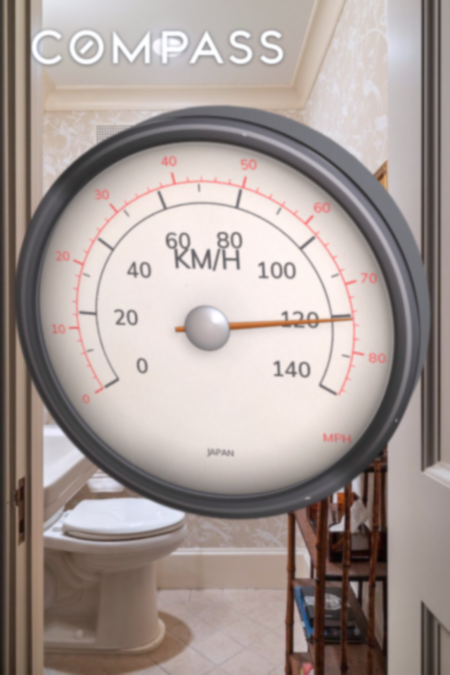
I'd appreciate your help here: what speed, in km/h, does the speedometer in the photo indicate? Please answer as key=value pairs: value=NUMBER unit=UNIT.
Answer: value=120 unit=km/h
